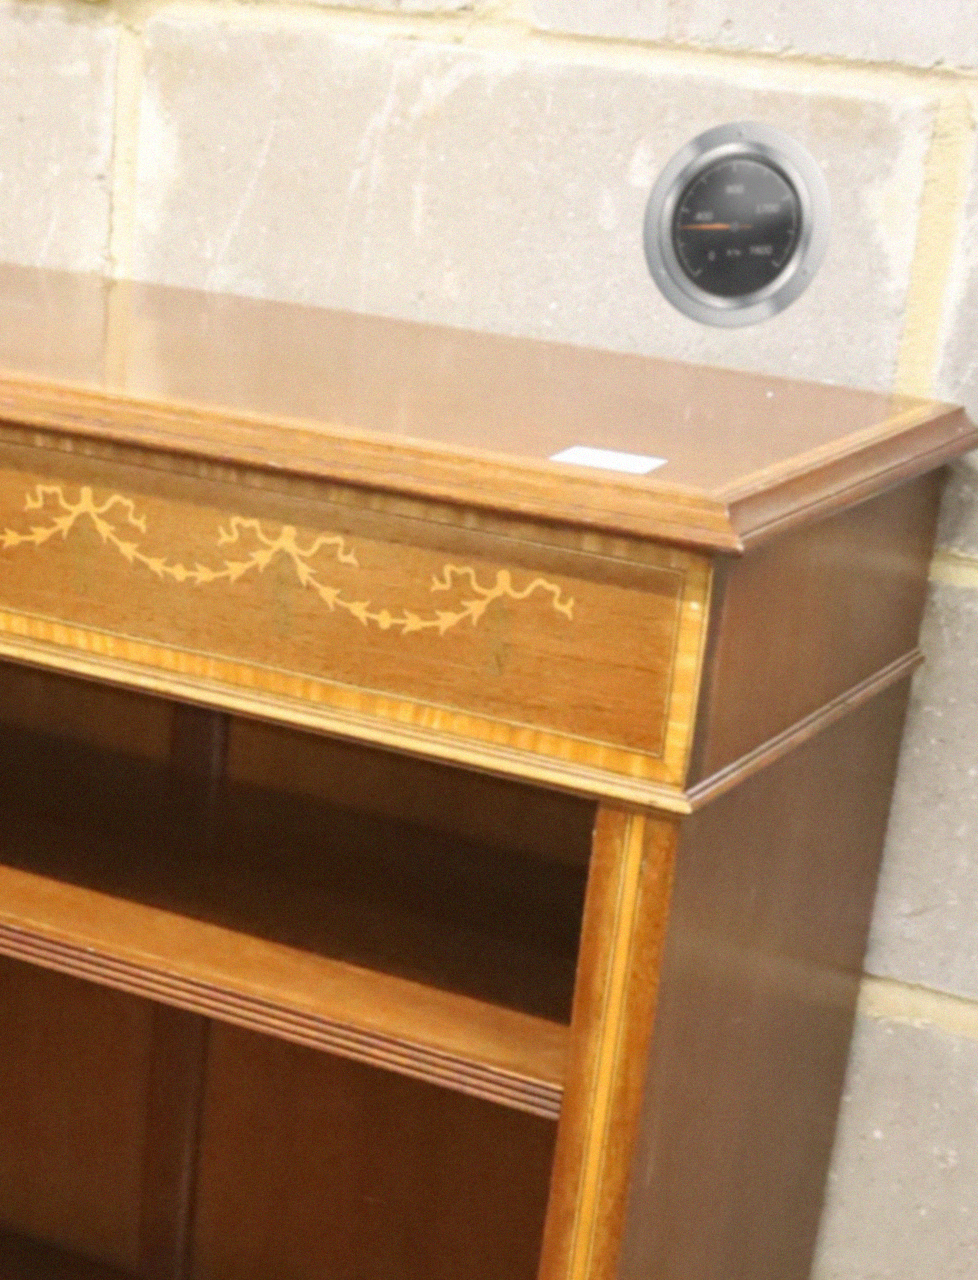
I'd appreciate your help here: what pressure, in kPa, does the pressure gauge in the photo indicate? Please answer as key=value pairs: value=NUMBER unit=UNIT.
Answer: value=300 unit=kPa
